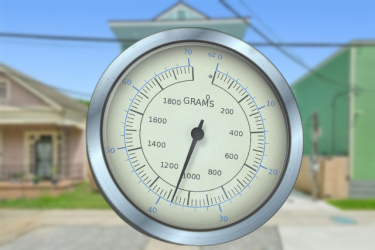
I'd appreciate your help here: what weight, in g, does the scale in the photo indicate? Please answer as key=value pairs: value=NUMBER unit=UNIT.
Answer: value=1080 unit=g
